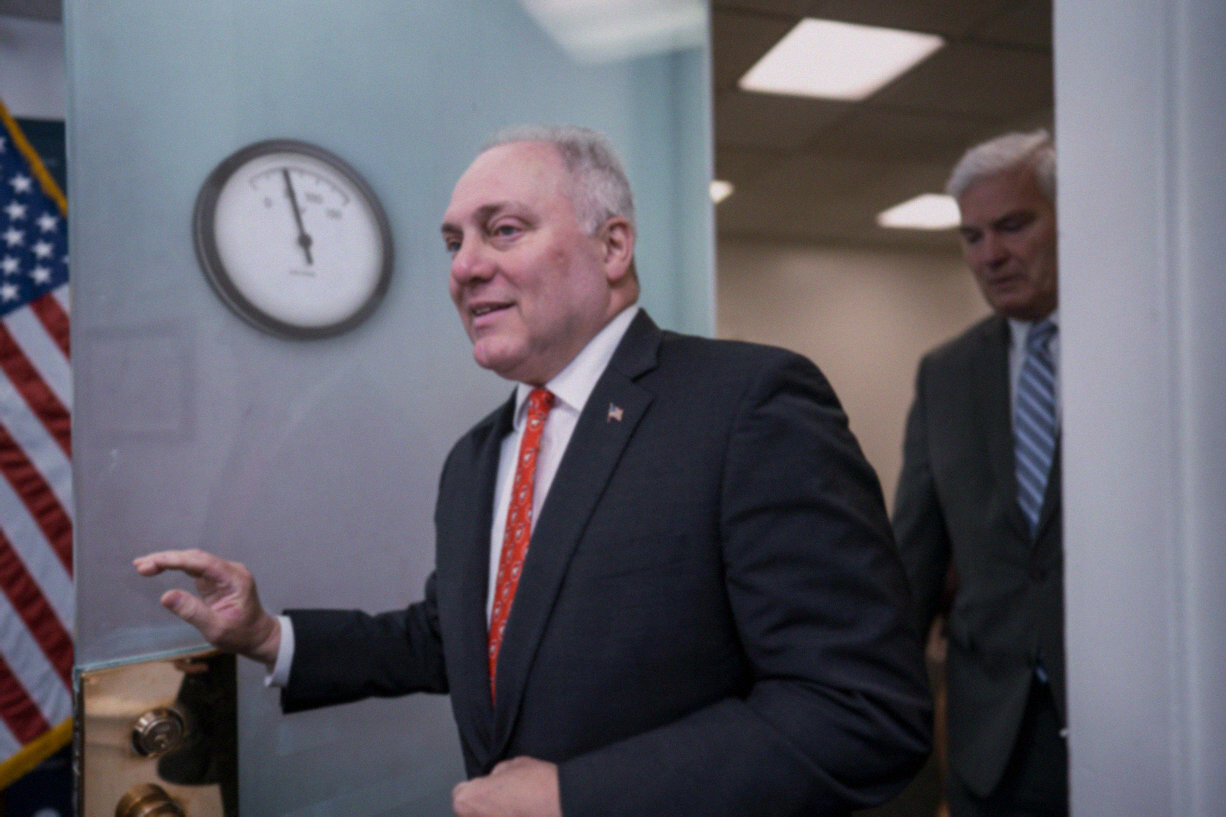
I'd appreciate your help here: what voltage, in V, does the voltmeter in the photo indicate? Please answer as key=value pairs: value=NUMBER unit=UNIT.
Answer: value=50 unit=V
